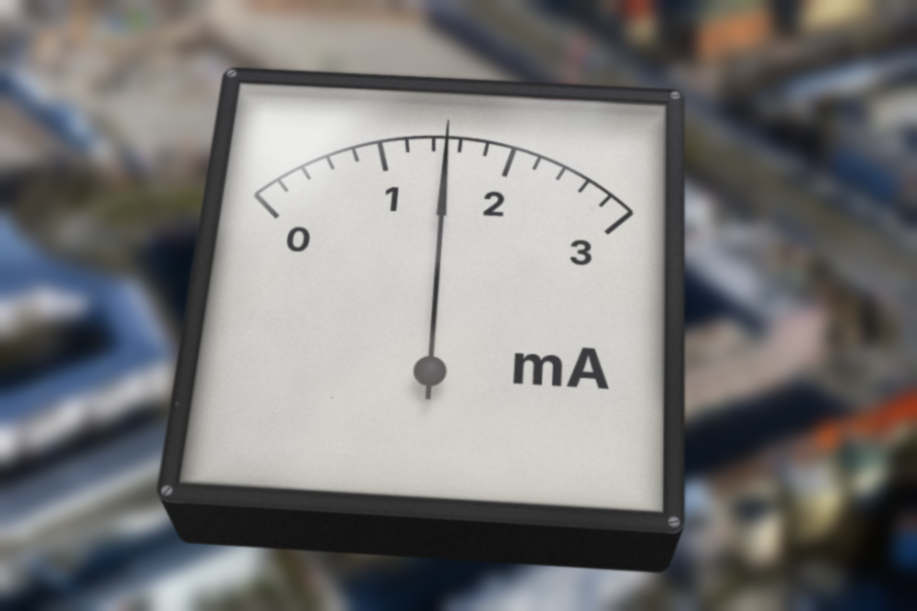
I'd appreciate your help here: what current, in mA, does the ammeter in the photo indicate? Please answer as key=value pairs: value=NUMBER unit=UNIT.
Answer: value=1.5 unit=mA
